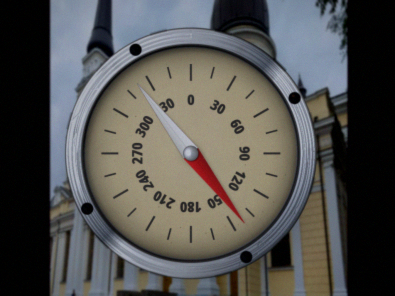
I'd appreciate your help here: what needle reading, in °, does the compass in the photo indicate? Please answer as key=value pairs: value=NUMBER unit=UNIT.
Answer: value=142.5 unit=°
